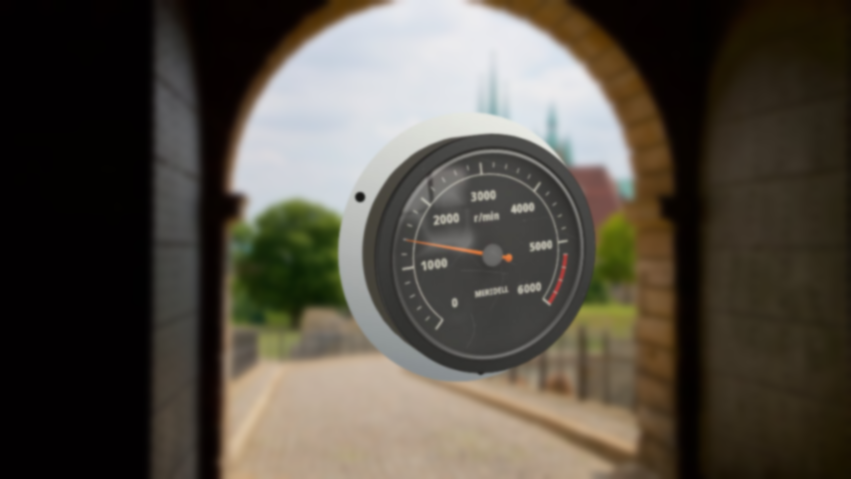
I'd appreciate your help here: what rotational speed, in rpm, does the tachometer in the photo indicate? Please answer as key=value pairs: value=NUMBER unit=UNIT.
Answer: value=1400 unit=rpm
